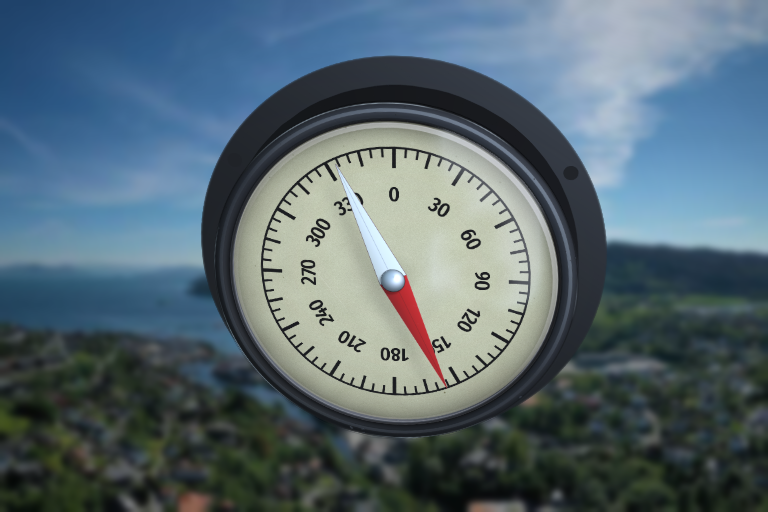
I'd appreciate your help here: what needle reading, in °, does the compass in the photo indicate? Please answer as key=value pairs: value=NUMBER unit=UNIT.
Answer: value=155 unit=°
